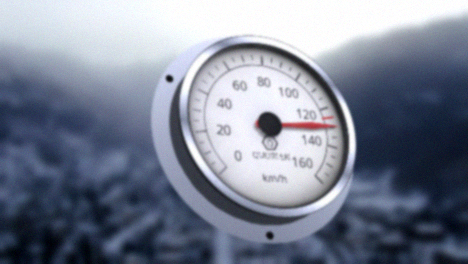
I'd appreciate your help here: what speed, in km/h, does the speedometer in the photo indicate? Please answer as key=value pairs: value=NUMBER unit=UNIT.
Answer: value=130 unit=km/h
